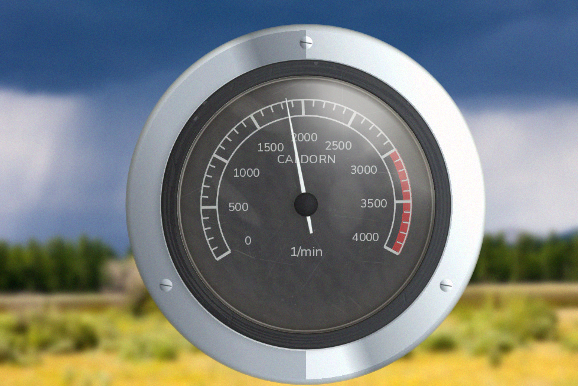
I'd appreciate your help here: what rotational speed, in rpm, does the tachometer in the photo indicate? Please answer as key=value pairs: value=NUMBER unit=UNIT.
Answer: value=1850 unit=rpm
